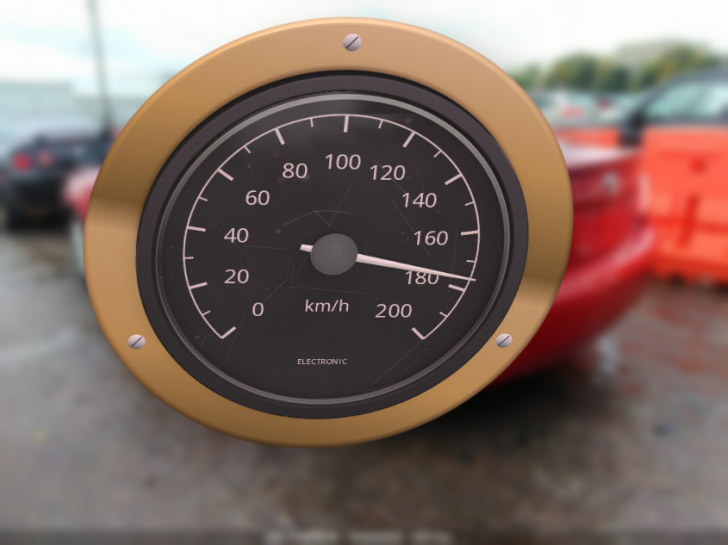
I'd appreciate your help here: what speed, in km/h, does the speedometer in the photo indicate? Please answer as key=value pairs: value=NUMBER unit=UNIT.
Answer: value=175 unit=km/h
